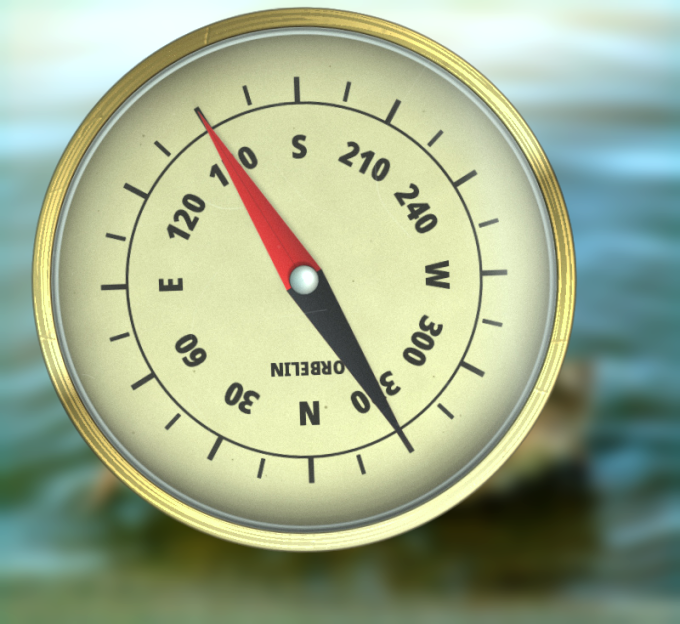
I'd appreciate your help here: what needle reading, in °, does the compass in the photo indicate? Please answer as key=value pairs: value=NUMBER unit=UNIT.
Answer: value=150 unit=°
